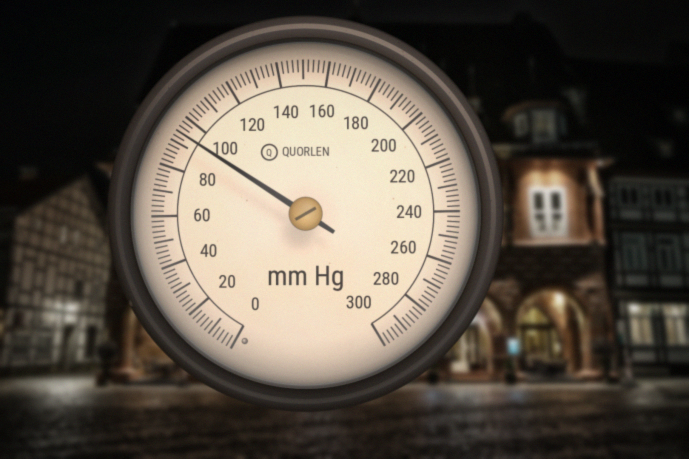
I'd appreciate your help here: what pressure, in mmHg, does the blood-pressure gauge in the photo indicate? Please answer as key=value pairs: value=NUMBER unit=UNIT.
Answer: value=94 unit=mmHg
